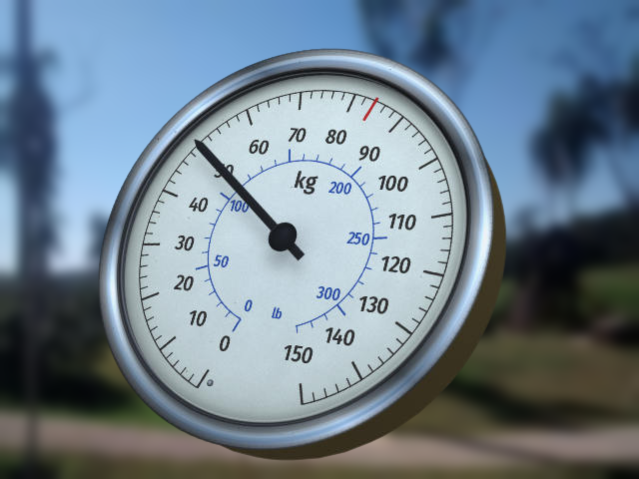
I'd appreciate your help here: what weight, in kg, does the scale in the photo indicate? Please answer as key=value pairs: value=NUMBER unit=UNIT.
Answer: value=50 unit=kg
